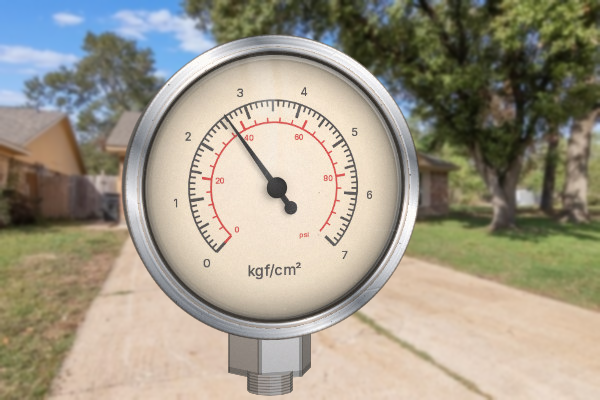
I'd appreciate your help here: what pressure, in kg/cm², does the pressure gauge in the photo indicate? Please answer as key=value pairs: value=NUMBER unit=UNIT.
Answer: value=2.6 unit=kg/cm²
